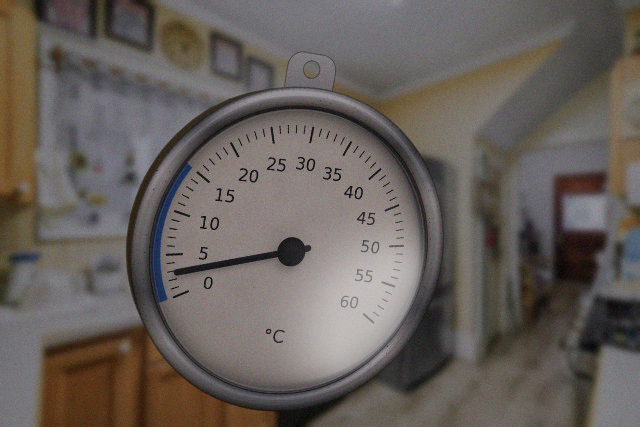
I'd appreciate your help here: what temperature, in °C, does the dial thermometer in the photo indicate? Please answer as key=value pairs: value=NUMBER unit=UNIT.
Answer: value=3 unit=°C
